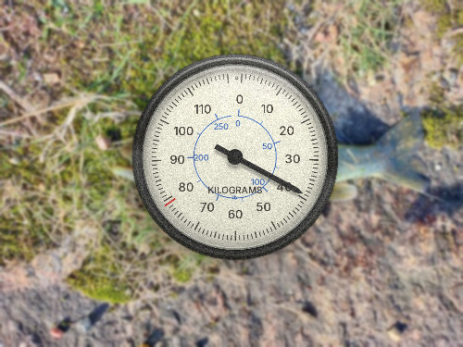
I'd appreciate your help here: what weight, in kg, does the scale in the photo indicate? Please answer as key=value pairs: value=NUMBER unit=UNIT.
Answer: value=39 unit=kg
